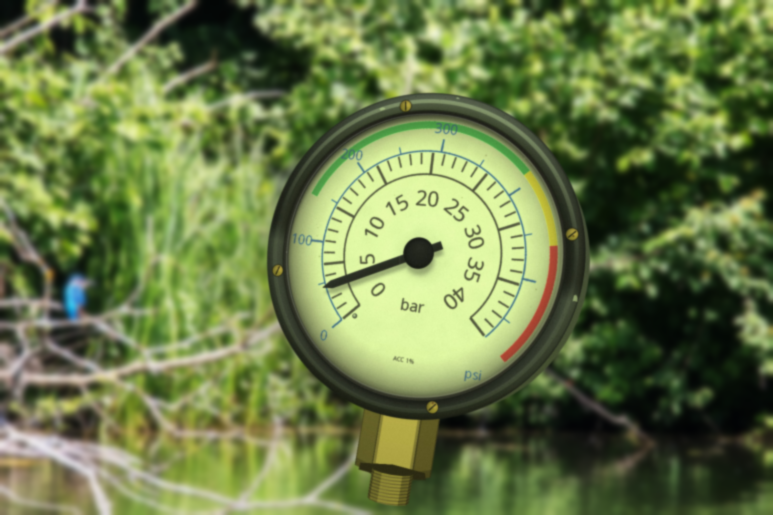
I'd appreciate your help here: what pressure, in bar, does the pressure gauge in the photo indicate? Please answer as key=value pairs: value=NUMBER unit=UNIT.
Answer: value=3 unit=bar
